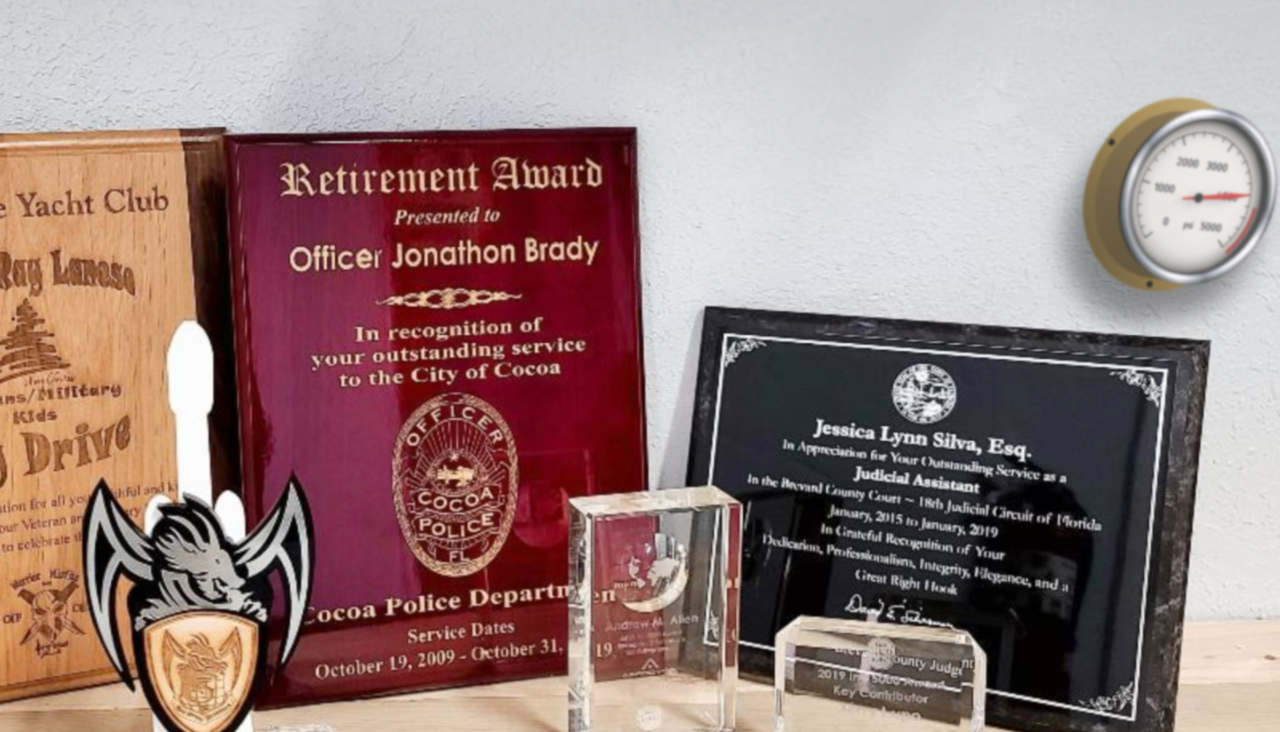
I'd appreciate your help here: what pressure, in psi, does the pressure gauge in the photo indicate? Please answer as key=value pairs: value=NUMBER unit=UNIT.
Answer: value=4000 unit=psi
